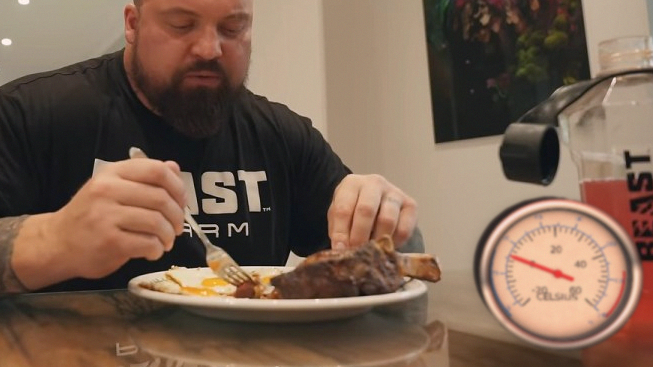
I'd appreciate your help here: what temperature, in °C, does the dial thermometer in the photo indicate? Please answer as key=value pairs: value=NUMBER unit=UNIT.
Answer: value=0 unit=°C
